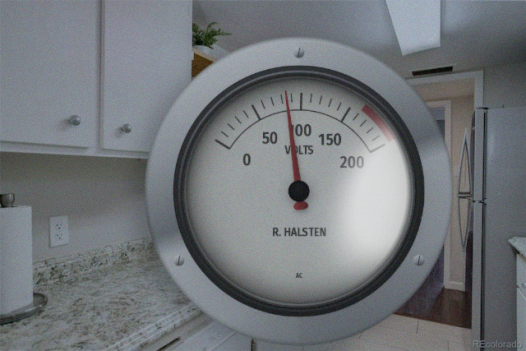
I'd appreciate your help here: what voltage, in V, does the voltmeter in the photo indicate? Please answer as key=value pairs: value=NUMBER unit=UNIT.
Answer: value=85 unit=V
